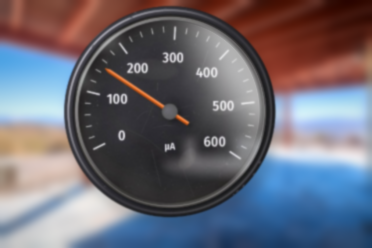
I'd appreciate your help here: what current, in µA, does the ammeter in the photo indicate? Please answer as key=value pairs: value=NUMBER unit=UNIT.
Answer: value=150 unit=µA
